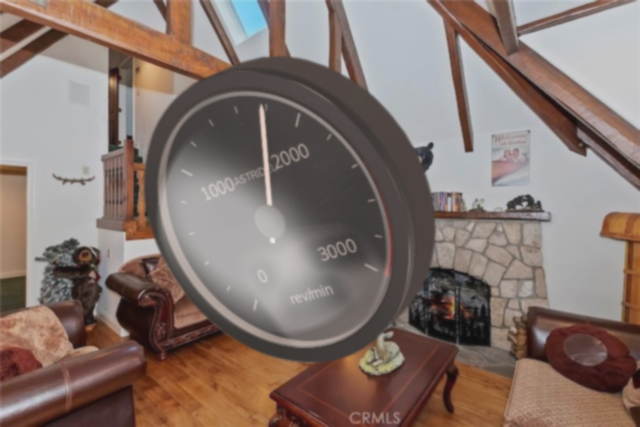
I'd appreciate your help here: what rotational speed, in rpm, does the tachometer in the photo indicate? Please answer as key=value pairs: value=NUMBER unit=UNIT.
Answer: value=1800 unit=rpm
